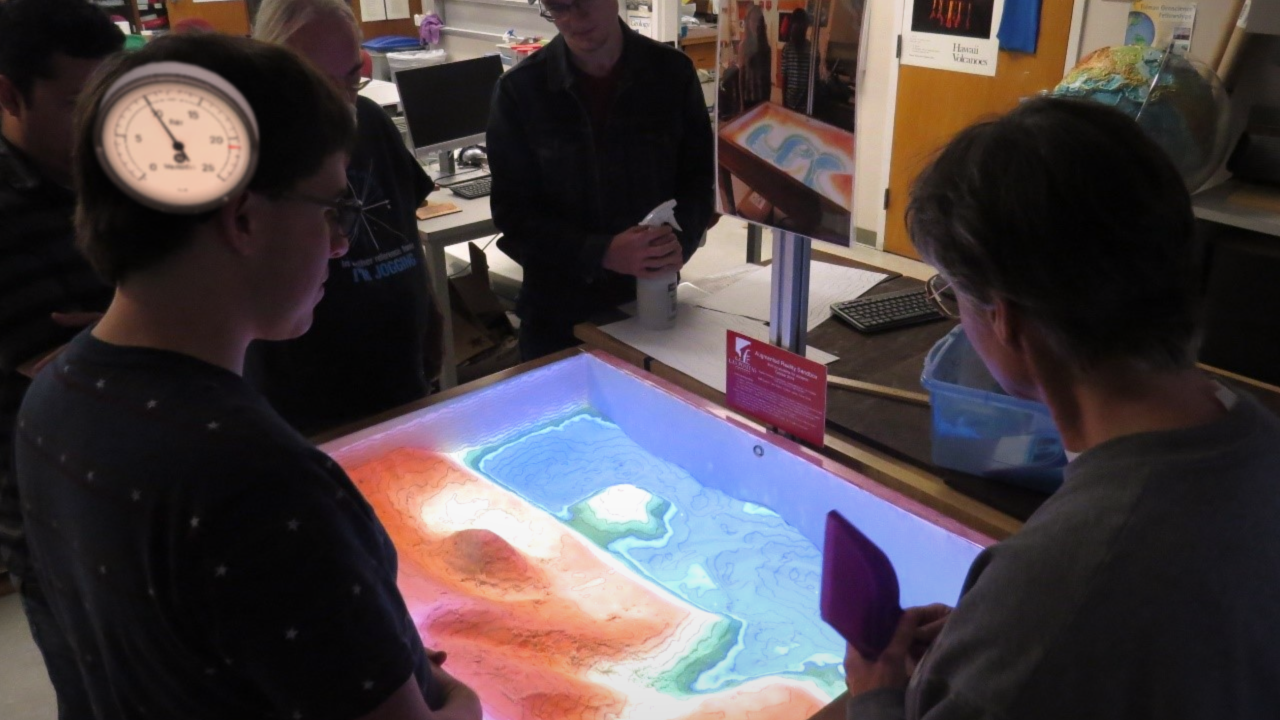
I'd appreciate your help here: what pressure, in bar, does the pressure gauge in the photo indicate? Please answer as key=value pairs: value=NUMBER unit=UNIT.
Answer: value=10 unit=bar
